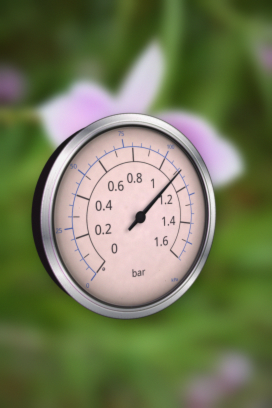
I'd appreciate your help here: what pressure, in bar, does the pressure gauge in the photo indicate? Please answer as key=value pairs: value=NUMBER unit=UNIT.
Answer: value=1.1 unit=bar
